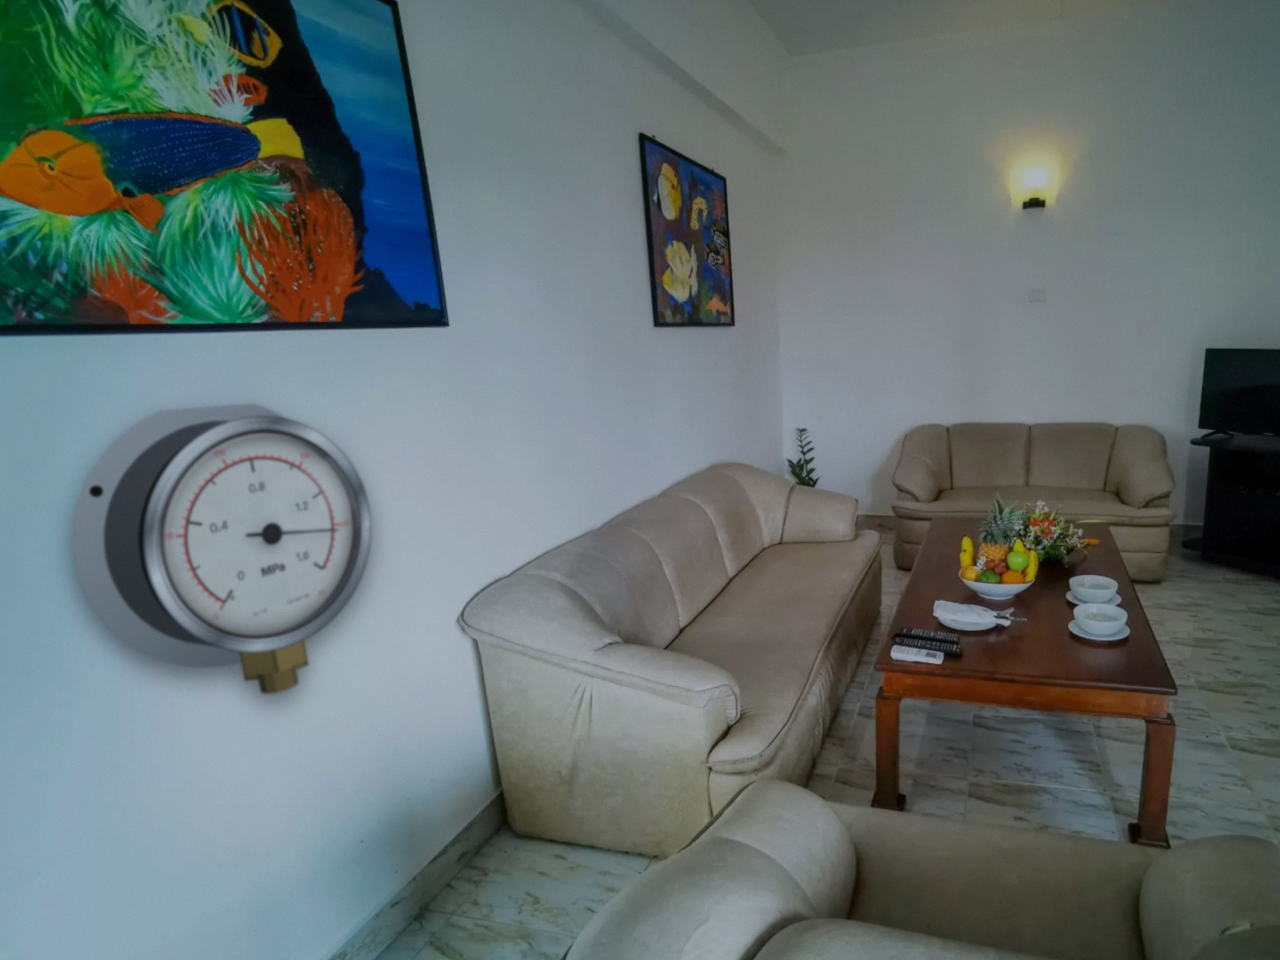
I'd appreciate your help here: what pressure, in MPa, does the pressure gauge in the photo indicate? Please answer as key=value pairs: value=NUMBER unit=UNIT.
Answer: value=1.4 unit=MPa
